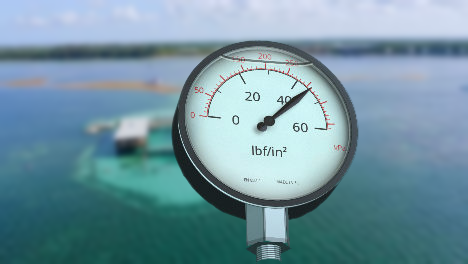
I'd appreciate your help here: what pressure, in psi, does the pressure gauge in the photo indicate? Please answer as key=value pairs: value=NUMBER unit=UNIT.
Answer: value=45 unit=psi
